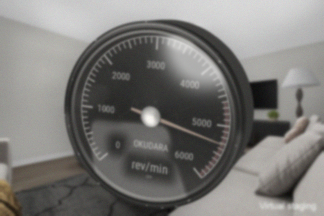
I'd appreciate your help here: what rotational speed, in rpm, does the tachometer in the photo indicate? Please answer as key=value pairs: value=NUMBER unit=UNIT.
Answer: value=5300 unit=rpm
